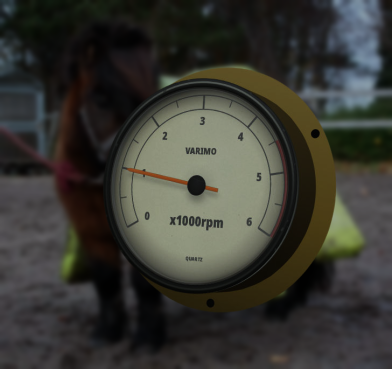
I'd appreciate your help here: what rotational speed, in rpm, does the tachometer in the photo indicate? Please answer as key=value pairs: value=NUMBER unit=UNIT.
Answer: value=1000 unit=rpm
